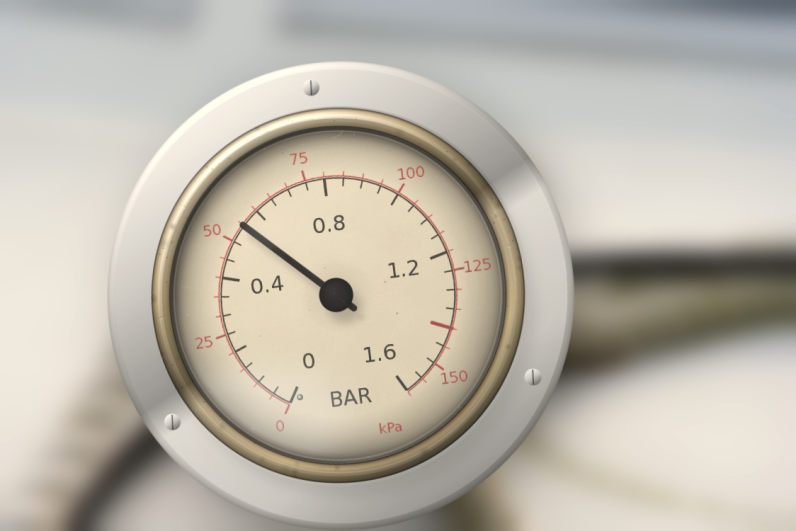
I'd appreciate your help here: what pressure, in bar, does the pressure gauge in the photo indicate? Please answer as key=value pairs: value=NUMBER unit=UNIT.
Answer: value=0.55 unit=bar
